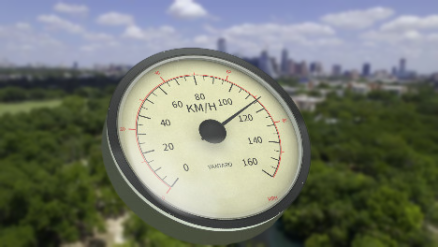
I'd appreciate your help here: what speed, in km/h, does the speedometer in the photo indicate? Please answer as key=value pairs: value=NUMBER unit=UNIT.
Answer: value=115 unit=km/h
